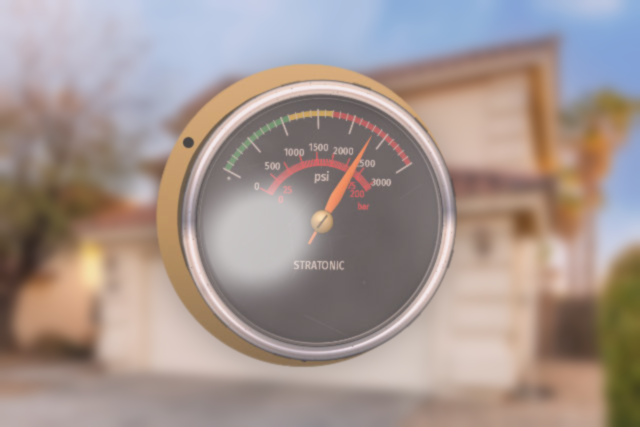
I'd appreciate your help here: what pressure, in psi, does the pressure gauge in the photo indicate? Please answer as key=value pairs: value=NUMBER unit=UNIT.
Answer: value=2300 unit=psi
